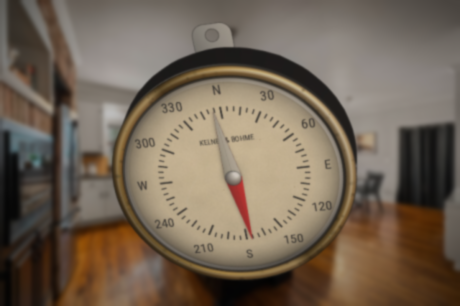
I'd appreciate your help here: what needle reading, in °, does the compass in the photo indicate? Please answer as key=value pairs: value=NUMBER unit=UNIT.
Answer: value=175 unit=°
